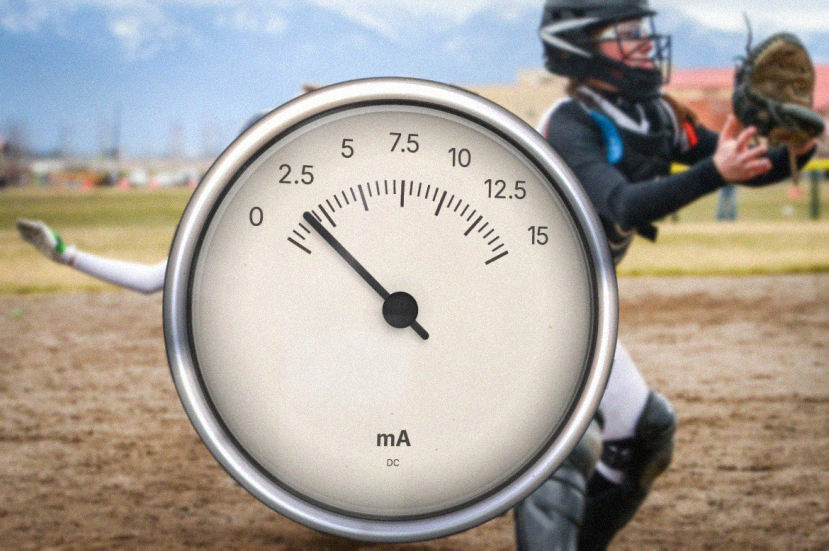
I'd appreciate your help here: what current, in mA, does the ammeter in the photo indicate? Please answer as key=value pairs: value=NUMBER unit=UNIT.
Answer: value=1.5 unit=mA
